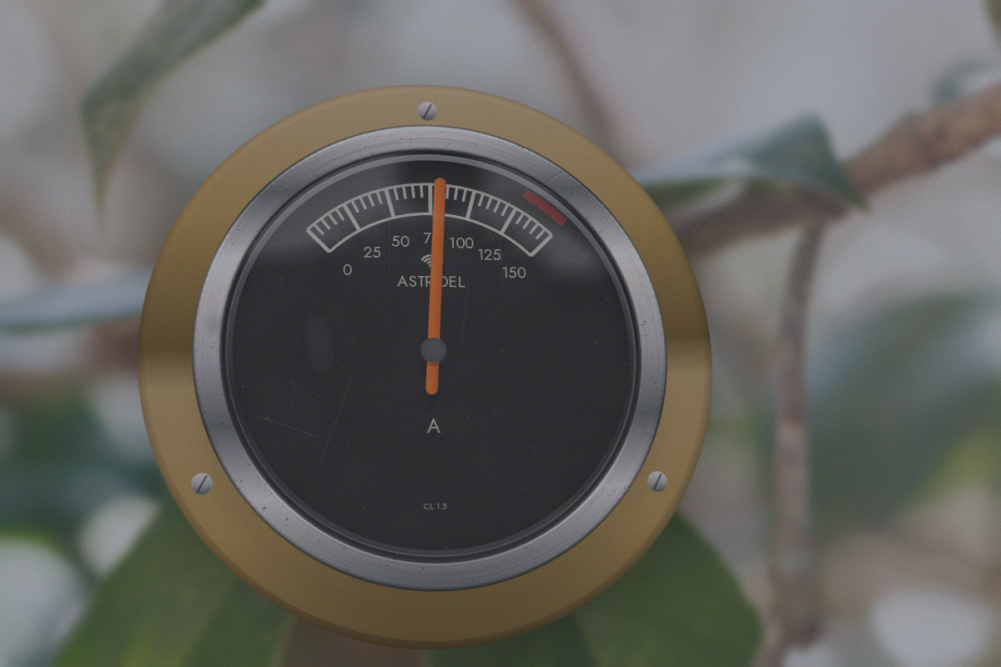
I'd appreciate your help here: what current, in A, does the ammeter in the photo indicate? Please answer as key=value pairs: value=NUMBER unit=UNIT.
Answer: value=80 unit=A
